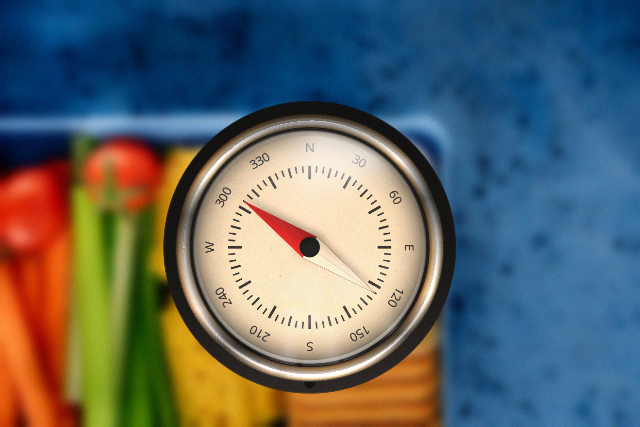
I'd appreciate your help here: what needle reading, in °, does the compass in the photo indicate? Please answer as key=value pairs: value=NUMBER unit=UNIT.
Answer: value=305 unit=°
